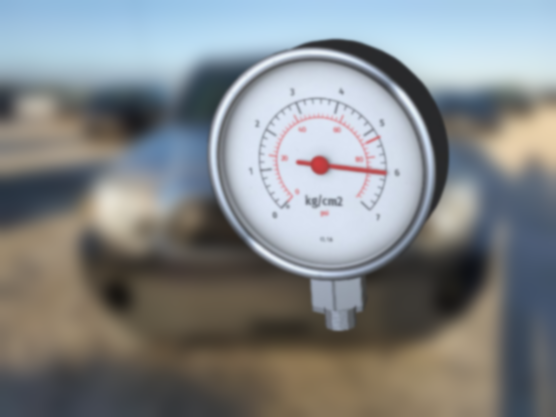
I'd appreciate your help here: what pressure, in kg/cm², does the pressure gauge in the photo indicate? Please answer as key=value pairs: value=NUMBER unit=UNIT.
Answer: value=6 unit=kg/cm²
